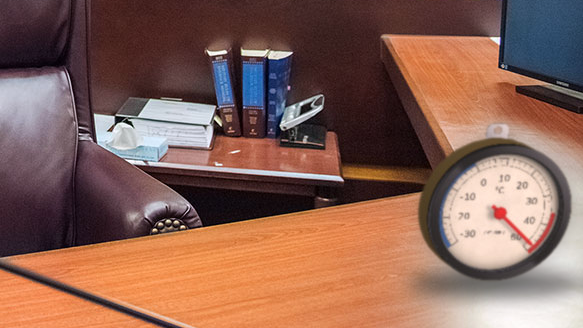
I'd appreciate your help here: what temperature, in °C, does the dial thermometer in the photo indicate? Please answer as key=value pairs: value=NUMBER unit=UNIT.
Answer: value=48 unit=°C
